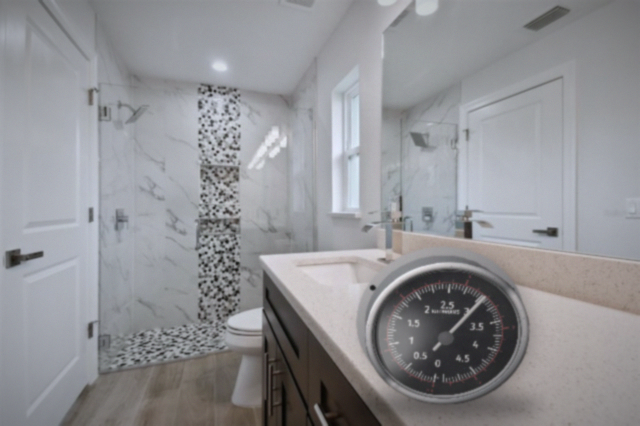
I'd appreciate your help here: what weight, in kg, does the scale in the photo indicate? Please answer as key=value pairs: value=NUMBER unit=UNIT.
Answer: value=3 unit=kg
